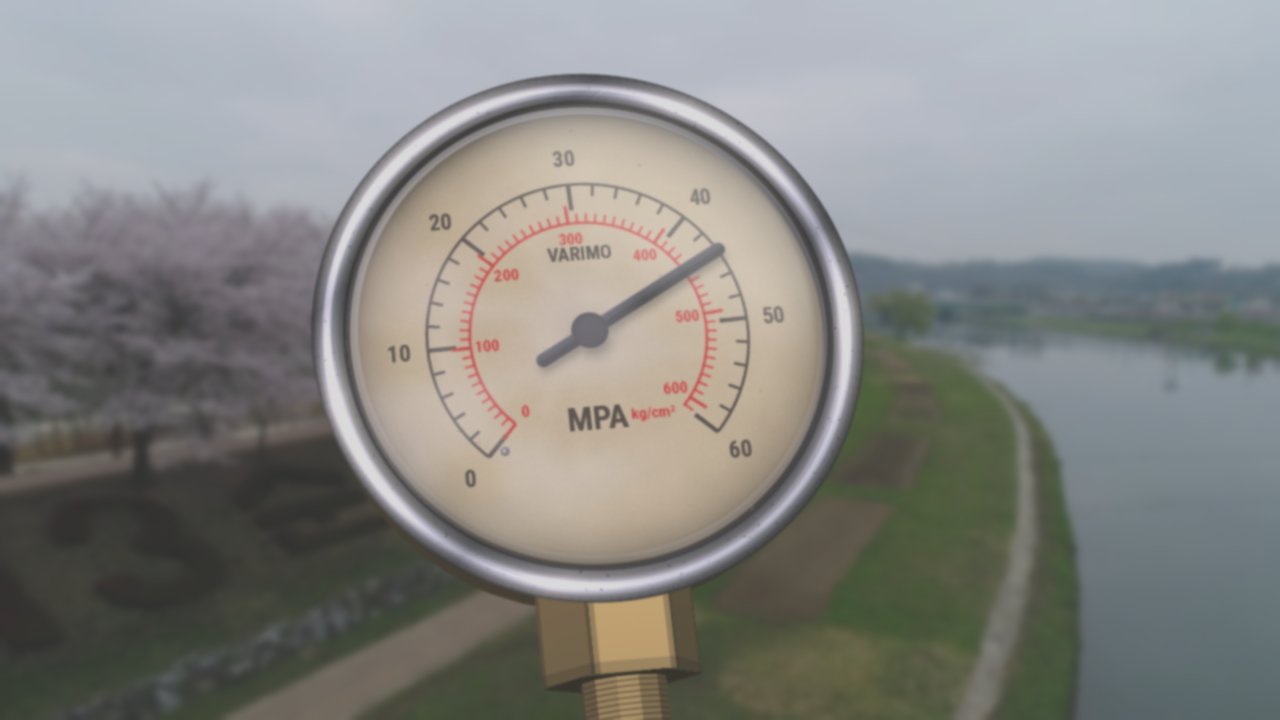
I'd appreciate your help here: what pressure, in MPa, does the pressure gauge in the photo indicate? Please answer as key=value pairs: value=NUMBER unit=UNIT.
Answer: value=44 unit=MPa
